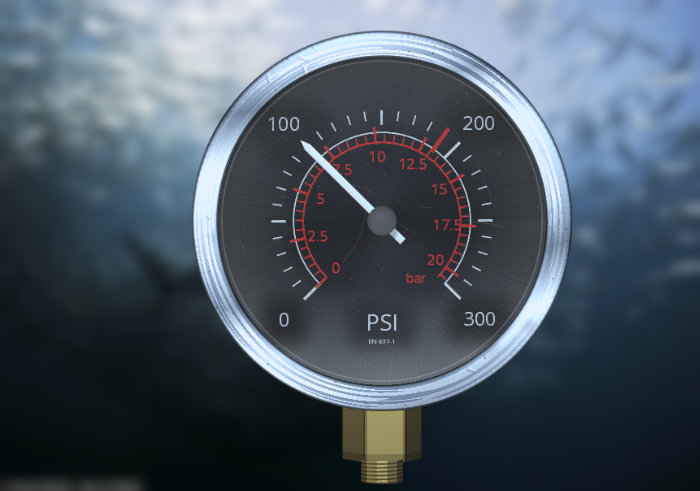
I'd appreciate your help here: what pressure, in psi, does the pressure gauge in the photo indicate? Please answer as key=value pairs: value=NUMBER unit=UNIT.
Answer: value=100 unit=psi
